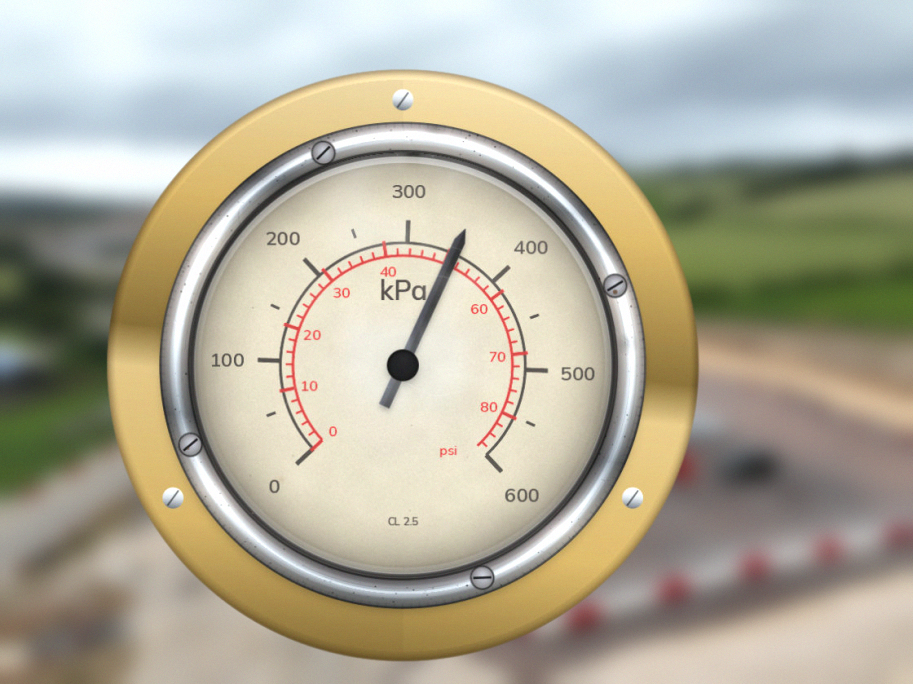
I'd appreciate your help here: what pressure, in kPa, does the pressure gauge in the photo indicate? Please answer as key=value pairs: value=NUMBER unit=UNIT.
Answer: value=350 unit=kPa
